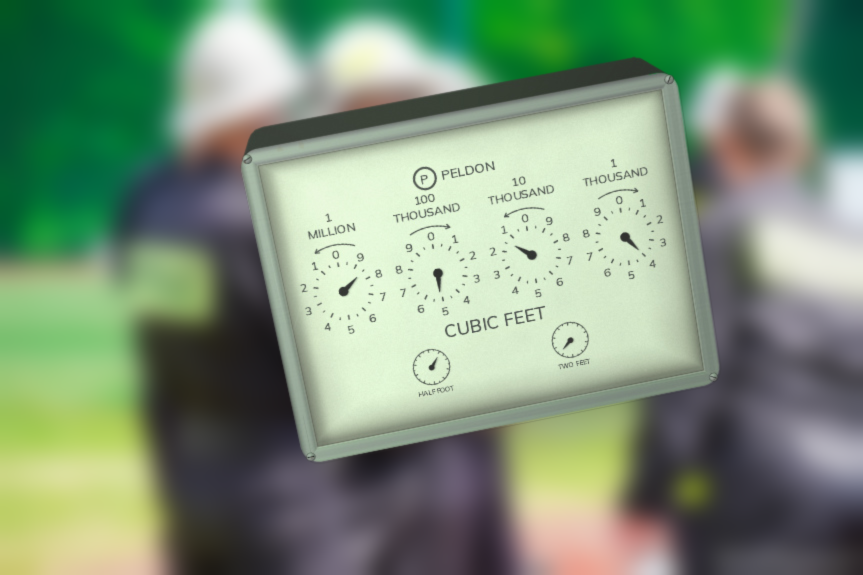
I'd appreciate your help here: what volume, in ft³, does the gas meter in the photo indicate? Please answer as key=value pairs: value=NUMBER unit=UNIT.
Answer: value=851400 unit=ft³
